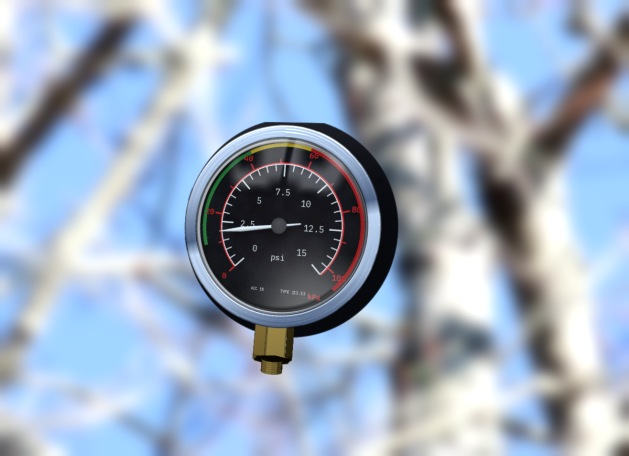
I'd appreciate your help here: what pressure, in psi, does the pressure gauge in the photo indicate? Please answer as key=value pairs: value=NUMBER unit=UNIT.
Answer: value=2 unit=psi
